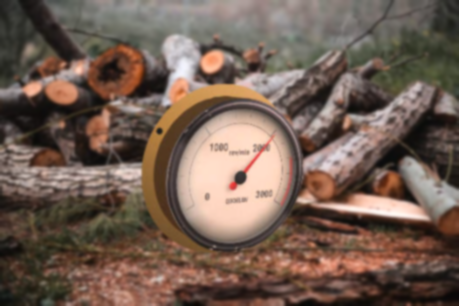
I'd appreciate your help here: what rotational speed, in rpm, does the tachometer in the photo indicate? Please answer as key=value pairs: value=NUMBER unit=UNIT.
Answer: value=2000 unit=rpm
